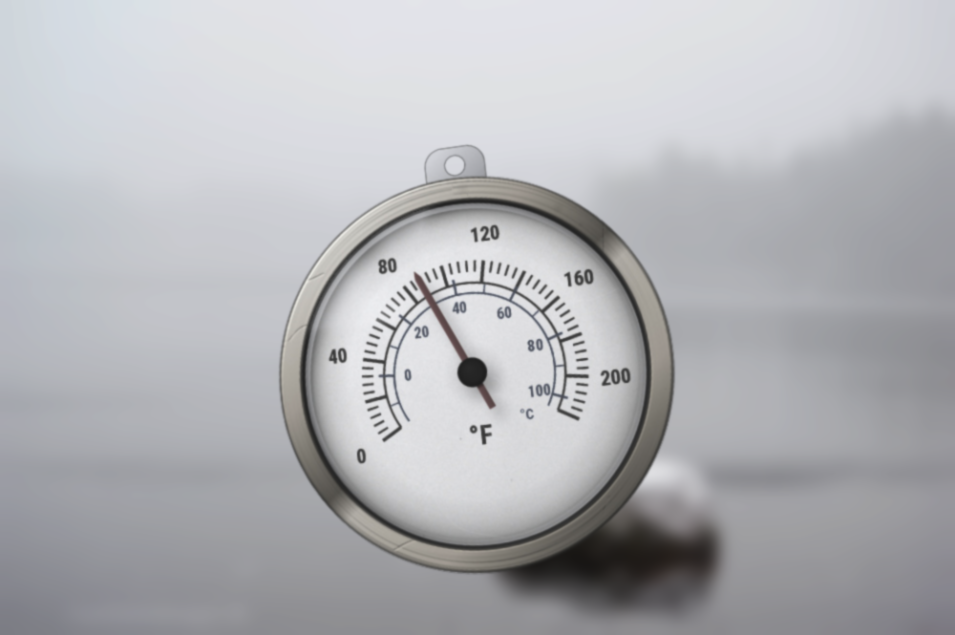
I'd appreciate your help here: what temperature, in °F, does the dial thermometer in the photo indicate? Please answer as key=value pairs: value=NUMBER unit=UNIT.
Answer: value=88 unit=°F
